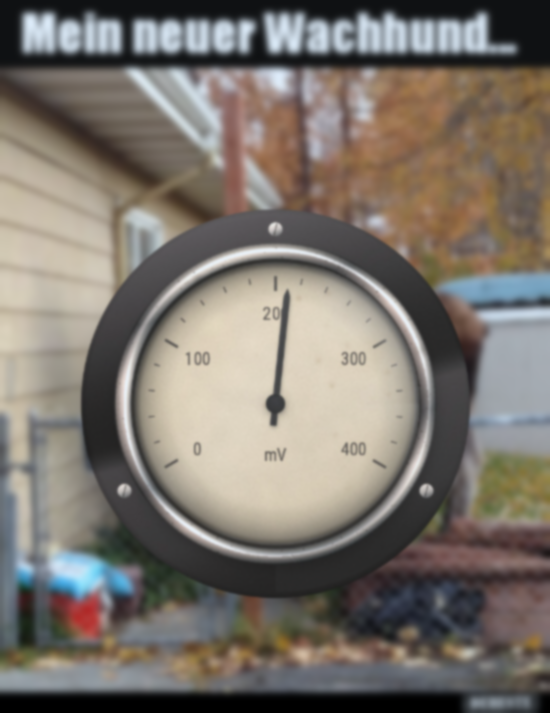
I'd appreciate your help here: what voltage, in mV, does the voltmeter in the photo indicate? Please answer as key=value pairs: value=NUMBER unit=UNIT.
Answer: value=210 unit=mV
